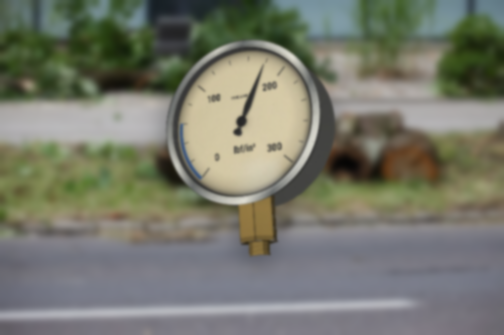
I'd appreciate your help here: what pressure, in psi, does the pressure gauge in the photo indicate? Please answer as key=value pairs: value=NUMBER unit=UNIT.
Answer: value=180 unit=psi
